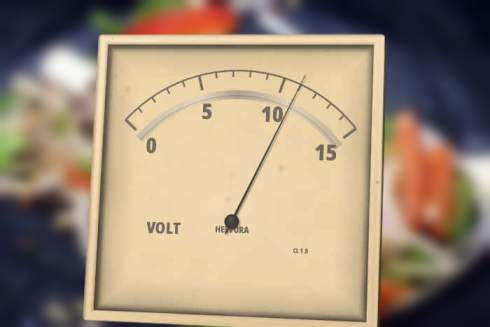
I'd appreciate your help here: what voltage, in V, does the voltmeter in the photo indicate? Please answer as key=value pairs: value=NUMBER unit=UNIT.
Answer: value=11 unit=V
